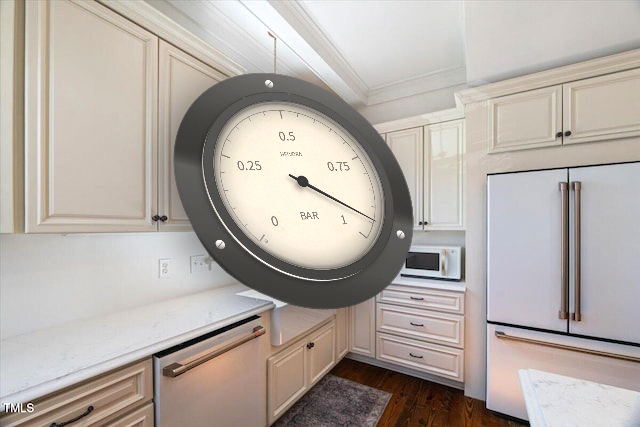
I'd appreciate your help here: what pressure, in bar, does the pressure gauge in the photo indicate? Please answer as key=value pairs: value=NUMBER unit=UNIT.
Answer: value=0.95 unit=bar
